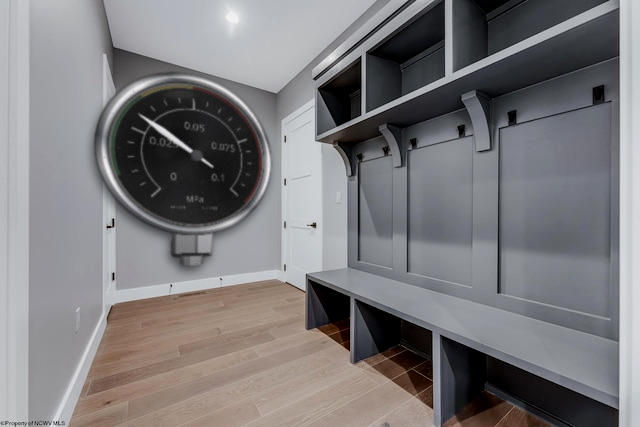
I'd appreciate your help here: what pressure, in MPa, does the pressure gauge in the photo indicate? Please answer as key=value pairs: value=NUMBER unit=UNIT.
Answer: value=0.03 unit=MPa
